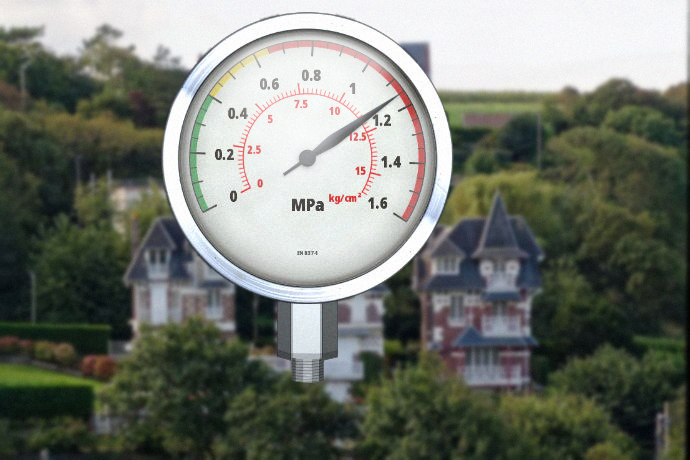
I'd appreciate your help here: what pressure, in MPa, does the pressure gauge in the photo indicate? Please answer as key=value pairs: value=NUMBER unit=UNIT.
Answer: value=1.15 unit=MPa
